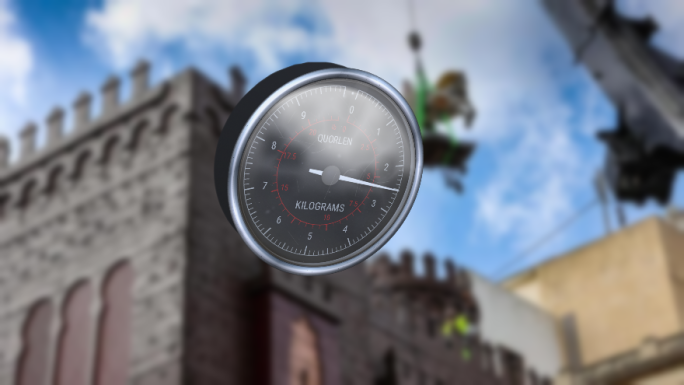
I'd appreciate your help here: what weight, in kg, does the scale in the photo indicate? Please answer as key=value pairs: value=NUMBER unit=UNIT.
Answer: value=2.5 unit=kg
